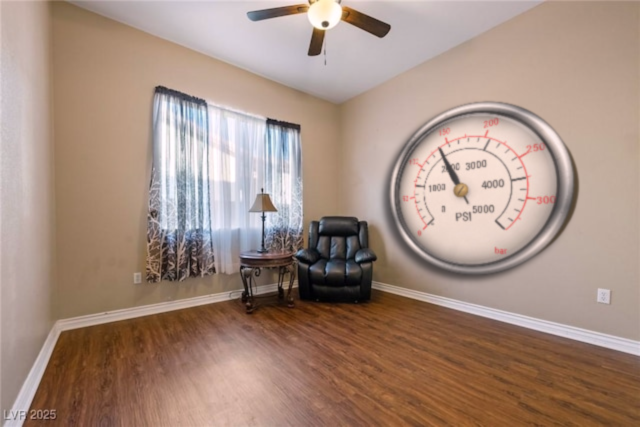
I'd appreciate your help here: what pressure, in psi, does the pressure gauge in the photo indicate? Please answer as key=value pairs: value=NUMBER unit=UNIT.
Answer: value=2000 unit=psi
